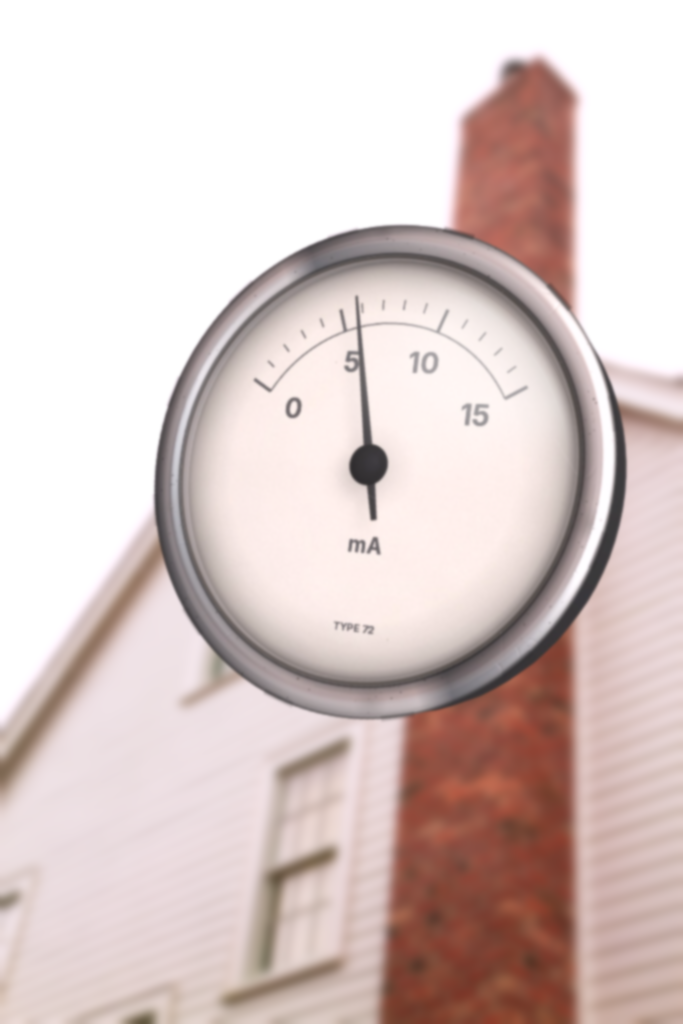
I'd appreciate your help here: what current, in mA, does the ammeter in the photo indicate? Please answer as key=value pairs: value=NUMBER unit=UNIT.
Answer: value=6 unit=mA
